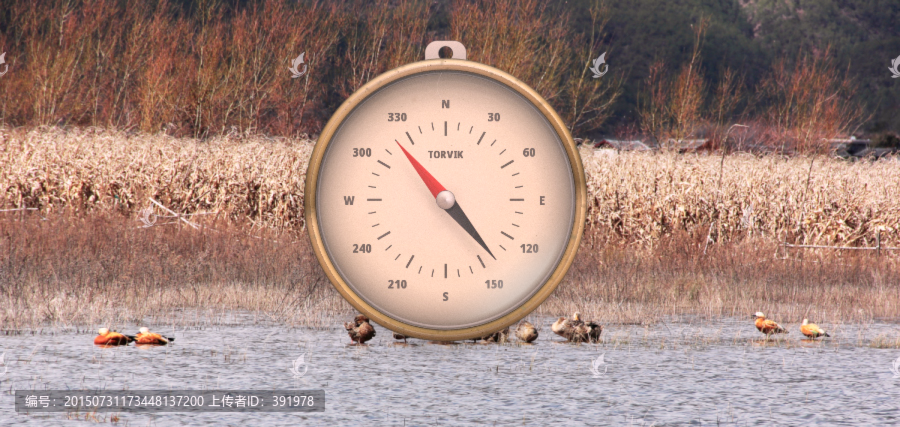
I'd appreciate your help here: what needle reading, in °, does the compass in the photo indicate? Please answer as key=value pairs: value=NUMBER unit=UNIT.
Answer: value=320 unit=°
